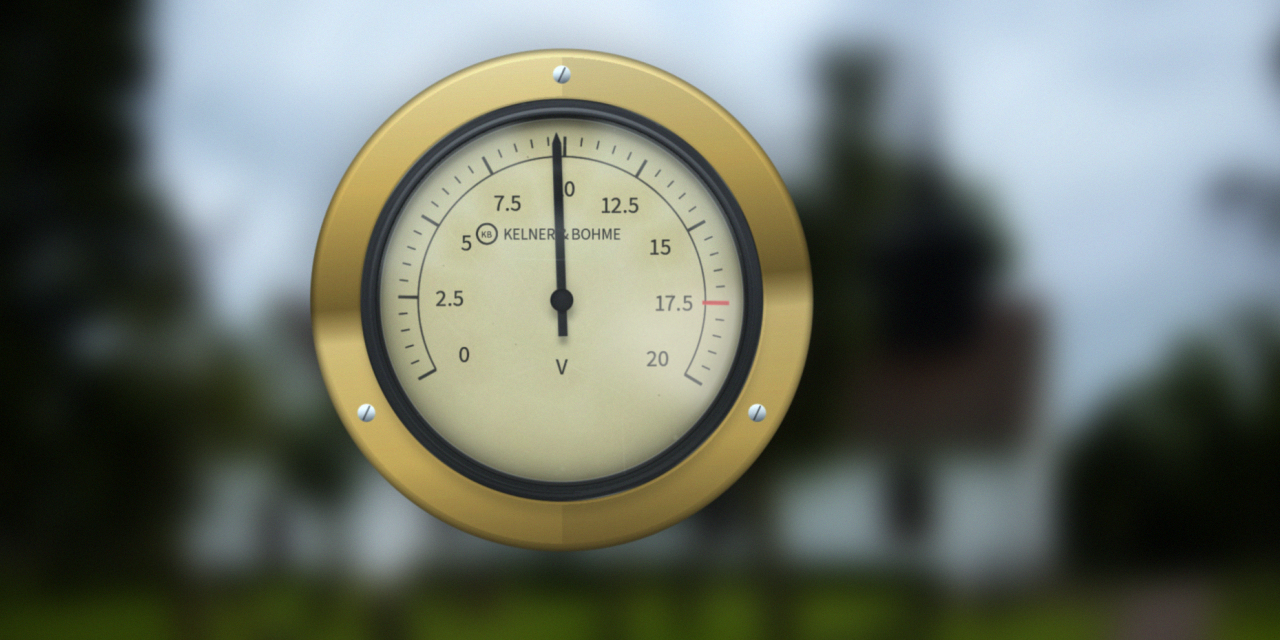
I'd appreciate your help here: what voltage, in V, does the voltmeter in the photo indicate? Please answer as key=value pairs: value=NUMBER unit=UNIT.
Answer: value=9.75 unit=V
